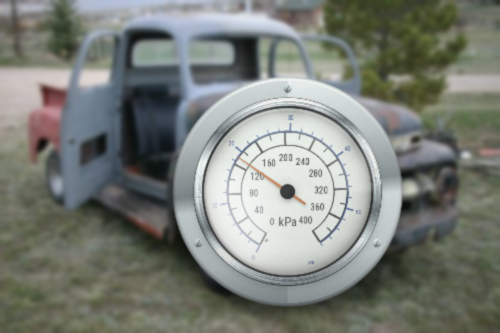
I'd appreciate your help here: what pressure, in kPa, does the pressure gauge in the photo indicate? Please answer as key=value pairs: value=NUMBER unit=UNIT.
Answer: value=130 unit=kPa
